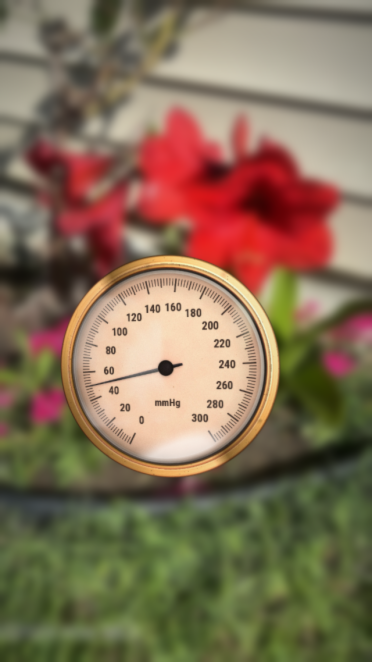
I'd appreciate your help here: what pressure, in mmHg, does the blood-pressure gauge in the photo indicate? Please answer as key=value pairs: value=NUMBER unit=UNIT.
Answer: value=50 unit=mmHg
